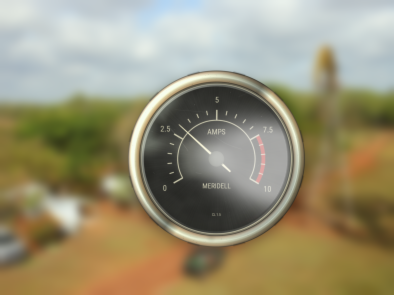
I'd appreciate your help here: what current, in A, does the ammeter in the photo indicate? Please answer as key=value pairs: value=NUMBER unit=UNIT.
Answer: value=3 unit=A
